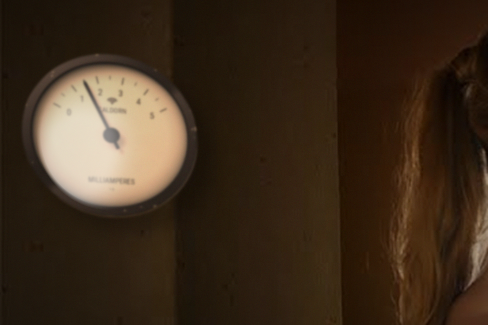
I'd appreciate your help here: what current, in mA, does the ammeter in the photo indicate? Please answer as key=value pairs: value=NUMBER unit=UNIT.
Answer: value=1.5 unit=mA
